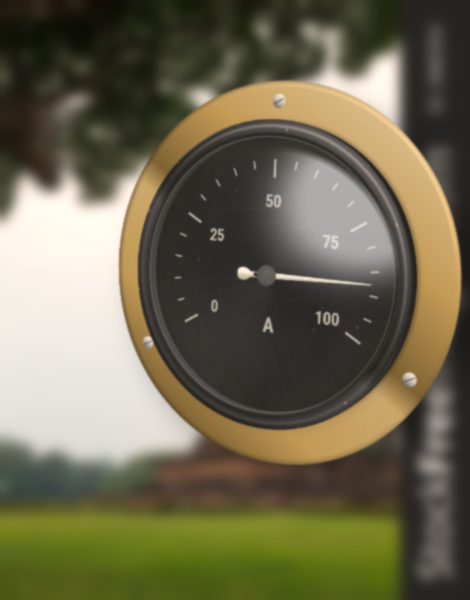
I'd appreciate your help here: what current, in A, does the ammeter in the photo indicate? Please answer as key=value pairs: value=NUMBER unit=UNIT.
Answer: value=87.5 unit=A
